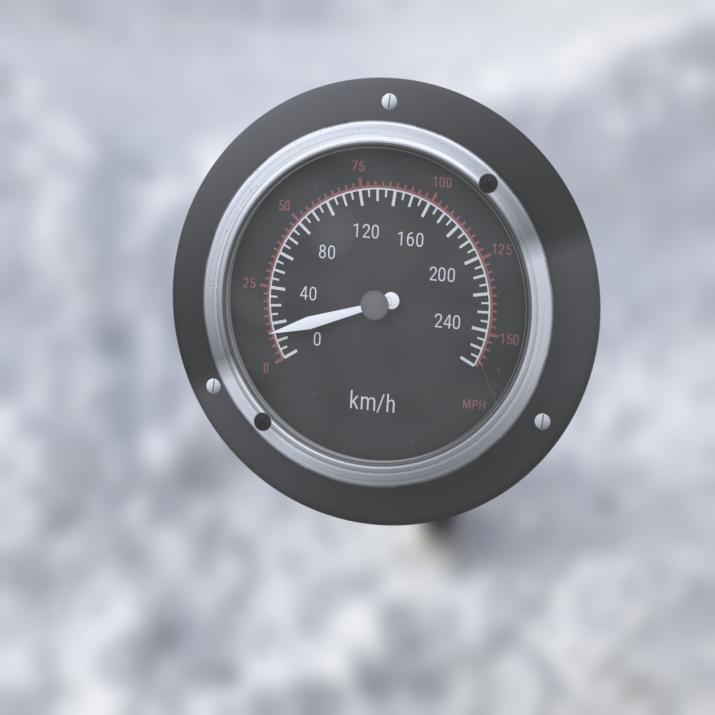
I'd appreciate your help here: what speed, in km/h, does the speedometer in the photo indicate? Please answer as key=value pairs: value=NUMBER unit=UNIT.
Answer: value=15 unit=km/h
